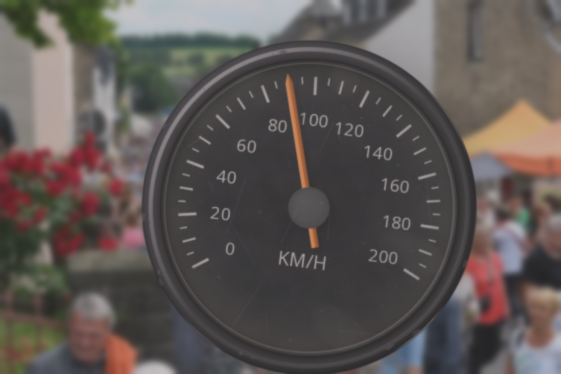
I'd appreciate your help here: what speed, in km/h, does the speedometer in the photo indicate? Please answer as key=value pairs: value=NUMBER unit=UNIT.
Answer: value=90 unit=km/h
